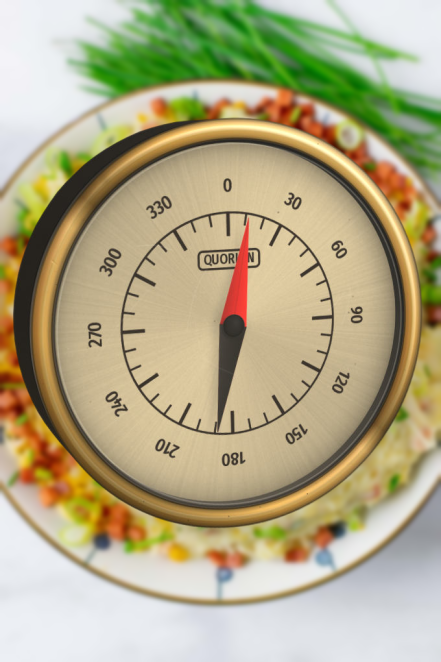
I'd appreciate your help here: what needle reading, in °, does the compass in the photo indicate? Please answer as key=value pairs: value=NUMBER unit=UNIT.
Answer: value=10 unit=°
